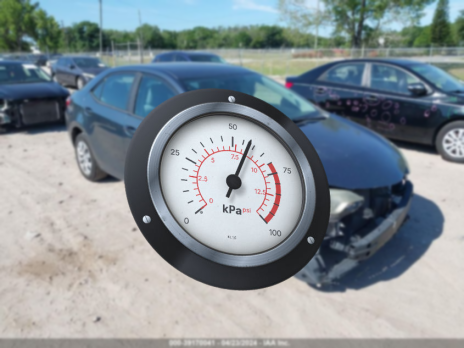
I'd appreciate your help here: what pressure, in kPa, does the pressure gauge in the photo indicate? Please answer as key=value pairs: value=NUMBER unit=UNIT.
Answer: value=57.5 unit=kPa
